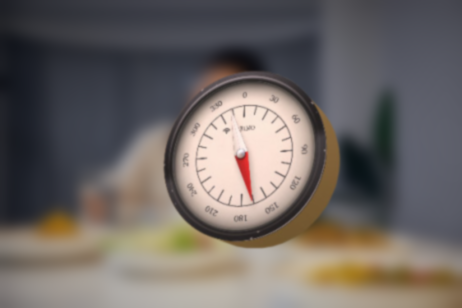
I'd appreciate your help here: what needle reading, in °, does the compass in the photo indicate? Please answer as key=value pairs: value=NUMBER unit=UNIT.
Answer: value=165 unit=°
